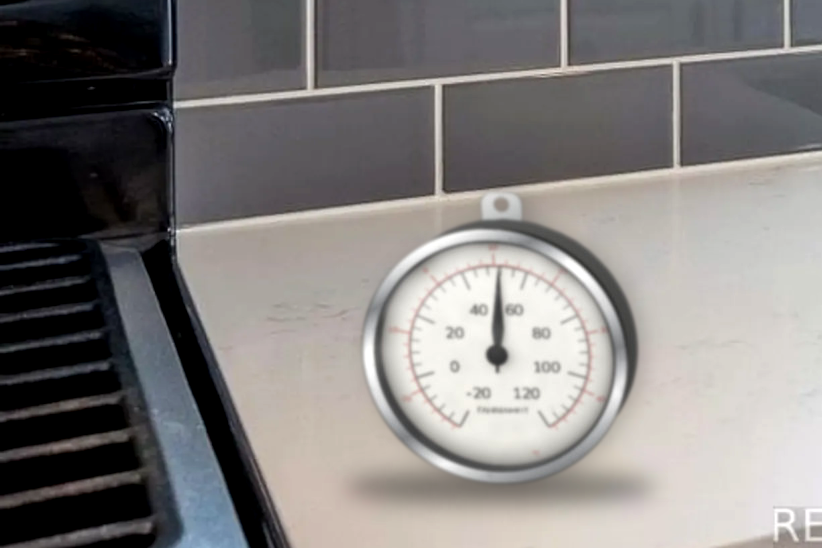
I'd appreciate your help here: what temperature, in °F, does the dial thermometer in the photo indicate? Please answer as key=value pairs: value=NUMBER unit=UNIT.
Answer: value=52 unit=°F
